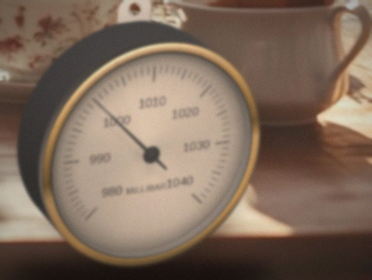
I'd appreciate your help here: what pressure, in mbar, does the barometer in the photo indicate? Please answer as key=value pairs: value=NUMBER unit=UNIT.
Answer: value=1000 unit=mbar
